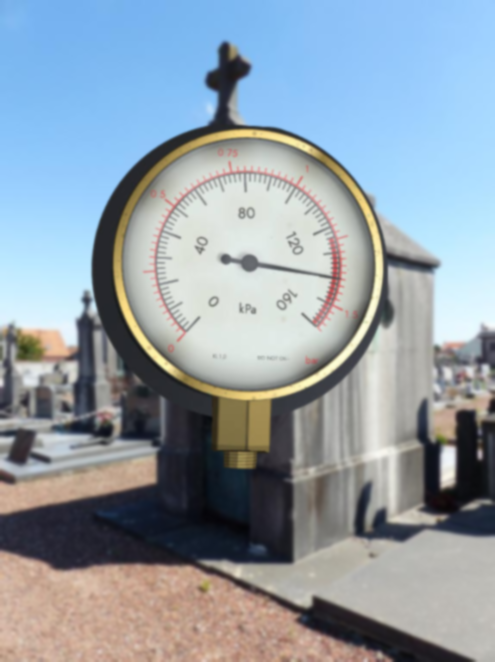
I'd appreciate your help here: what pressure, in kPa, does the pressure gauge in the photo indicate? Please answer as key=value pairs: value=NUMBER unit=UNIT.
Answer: value=140 unit=kPa
